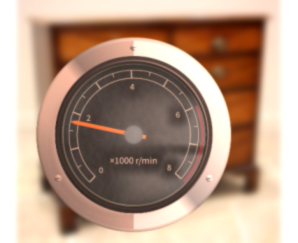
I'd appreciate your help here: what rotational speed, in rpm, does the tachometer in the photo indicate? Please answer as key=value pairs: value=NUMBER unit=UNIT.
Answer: value=1750 unit=rpm
